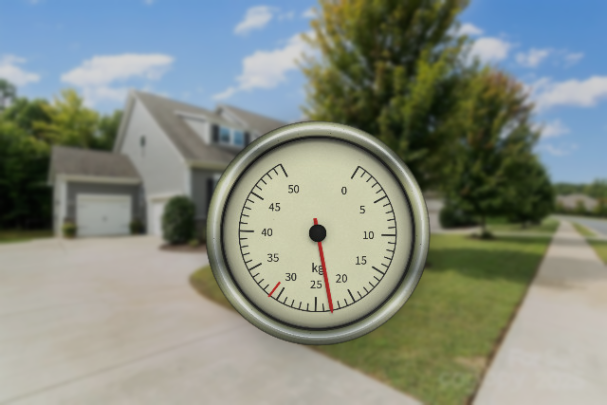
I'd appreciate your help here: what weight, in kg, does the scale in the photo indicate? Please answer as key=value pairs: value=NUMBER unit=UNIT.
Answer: value=23 unit=kg
